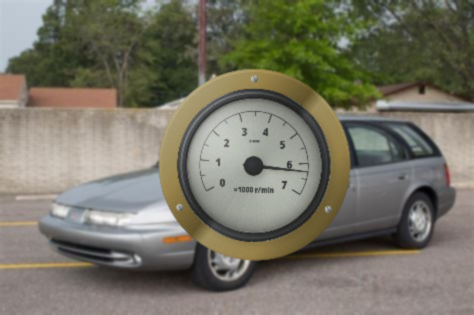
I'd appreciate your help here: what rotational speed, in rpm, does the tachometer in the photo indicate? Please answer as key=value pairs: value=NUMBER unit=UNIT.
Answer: value=6250 unit=rpm
